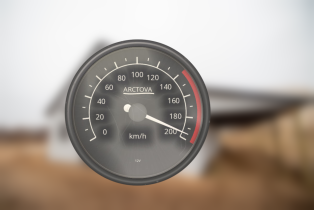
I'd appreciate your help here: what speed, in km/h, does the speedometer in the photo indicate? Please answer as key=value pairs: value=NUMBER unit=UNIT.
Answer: value=195 unit=km/h
